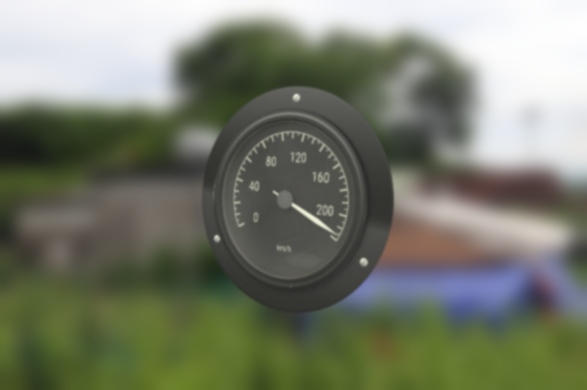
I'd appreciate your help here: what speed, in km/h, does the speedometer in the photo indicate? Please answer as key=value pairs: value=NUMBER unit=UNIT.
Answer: value=215 unit=km/h
